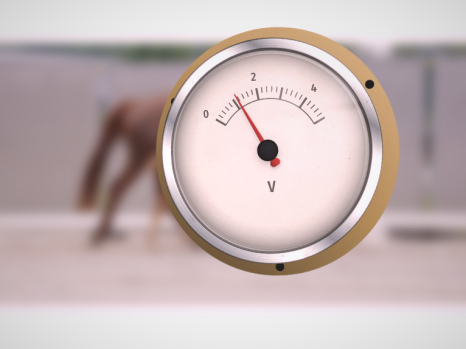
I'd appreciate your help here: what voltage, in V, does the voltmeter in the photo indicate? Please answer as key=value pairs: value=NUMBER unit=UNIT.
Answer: value=1.2 unit=V
